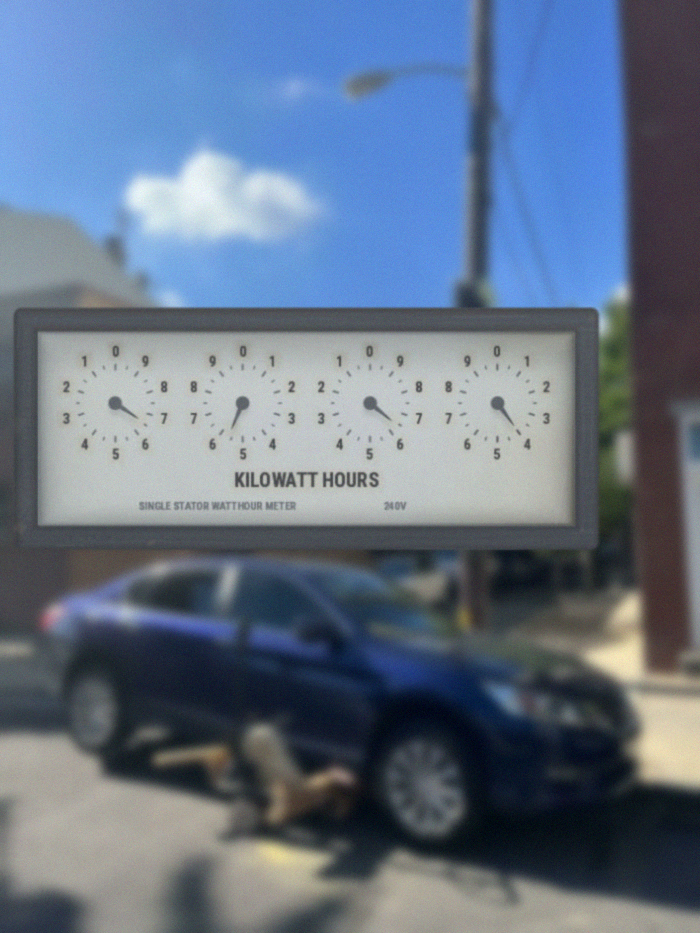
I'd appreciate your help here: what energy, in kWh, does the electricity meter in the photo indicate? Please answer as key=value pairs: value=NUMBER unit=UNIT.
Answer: value=6564 unit=kWh
